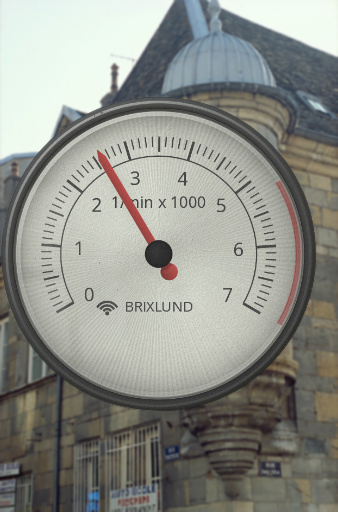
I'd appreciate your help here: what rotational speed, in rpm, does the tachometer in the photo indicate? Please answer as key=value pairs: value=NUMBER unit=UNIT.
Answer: value=2600 unit=rpm
